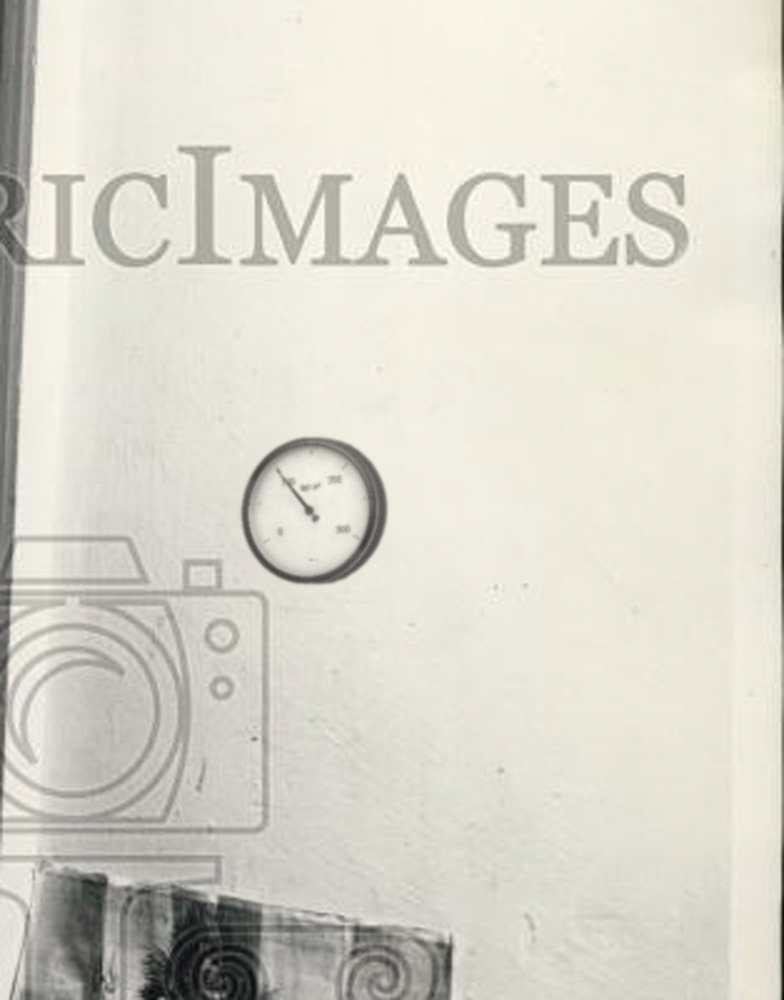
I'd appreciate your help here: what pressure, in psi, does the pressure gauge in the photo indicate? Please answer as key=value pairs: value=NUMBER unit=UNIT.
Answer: value=100 unit=psi
